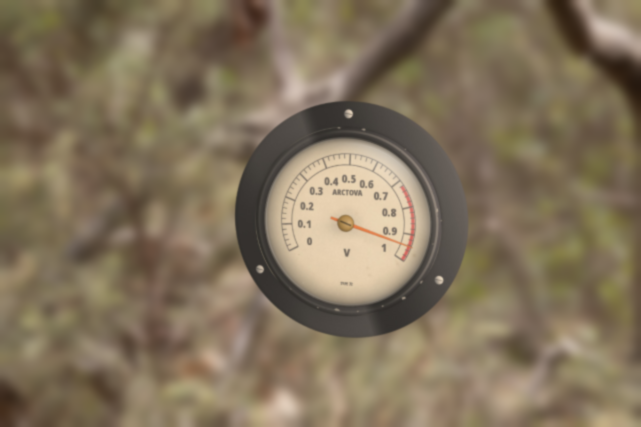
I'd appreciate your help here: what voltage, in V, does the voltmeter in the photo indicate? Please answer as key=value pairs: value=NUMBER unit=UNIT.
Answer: value=0.94 unit=V
